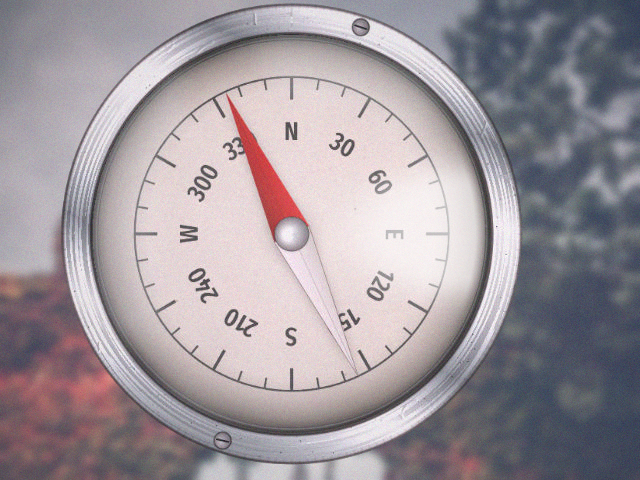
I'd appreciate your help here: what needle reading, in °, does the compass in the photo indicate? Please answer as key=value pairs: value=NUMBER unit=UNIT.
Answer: value=335 unit=°
